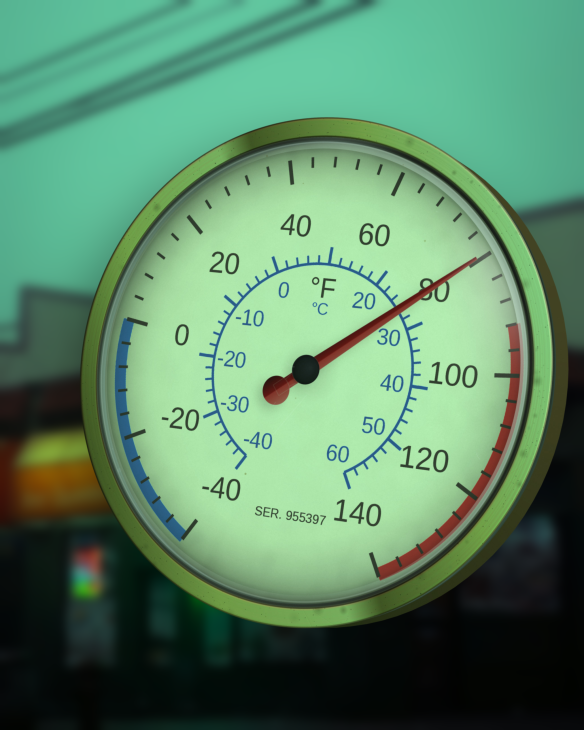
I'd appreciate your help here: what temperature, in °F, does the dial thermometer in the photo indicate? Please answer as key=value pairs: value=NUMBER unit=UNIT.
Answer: value=80 unit=°F
